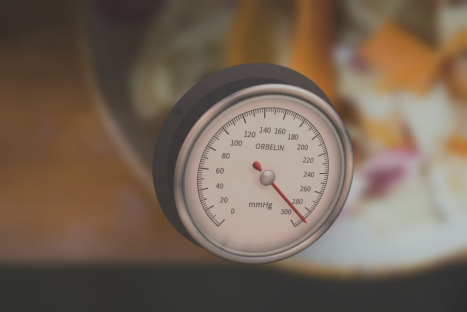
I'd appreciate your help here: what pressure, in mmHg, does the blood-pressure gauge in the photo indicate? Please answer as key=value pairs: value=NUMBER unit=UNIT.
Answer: value=290 unit=mmHg
